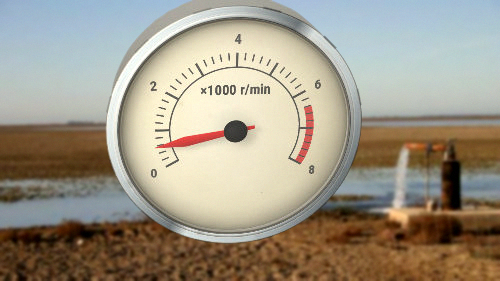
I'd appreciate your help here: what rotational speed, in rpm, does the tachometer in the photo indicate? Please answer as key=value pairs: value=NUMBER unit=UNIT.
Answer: value=600 unit=rpm
